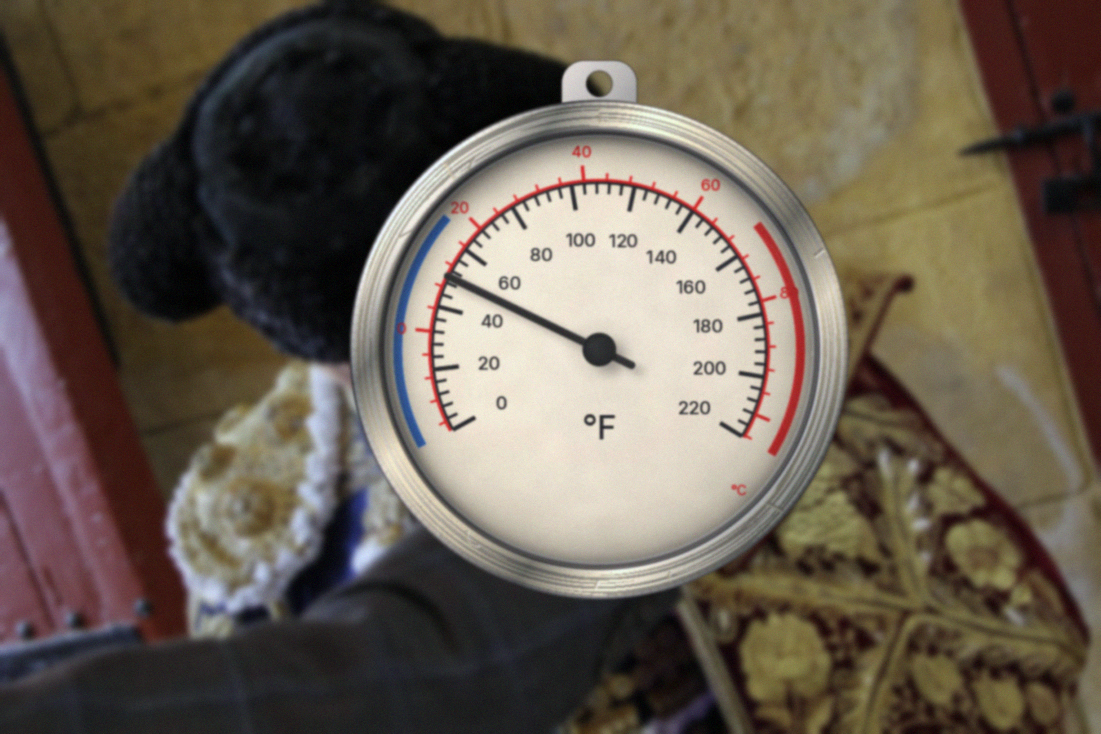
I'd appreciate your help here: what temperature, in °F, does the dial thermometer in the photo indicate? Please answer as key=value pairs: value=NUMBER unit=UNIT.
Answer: value=50 unit=°F
